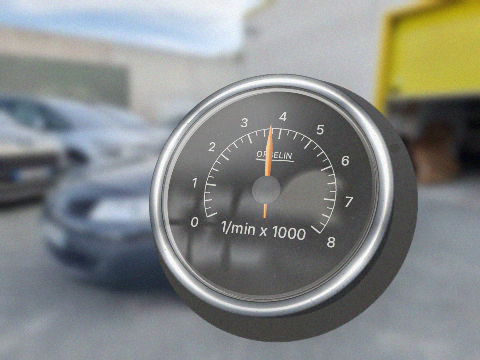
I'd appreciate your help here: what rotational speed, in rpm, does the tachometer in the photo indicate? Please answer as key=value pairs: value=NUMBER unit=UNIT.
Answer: value=3750 unit=rpm
